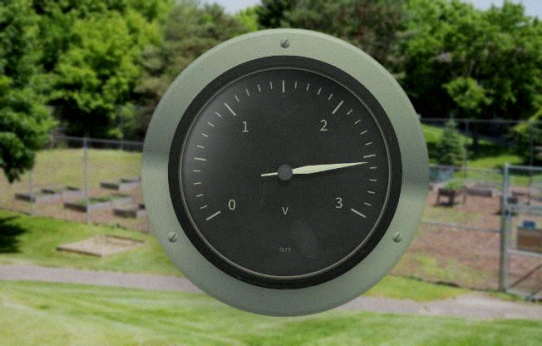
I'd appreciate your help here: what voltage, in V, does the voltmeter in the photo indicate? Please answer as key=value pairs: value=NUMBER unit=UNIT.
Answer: value=2.55 unit=V
